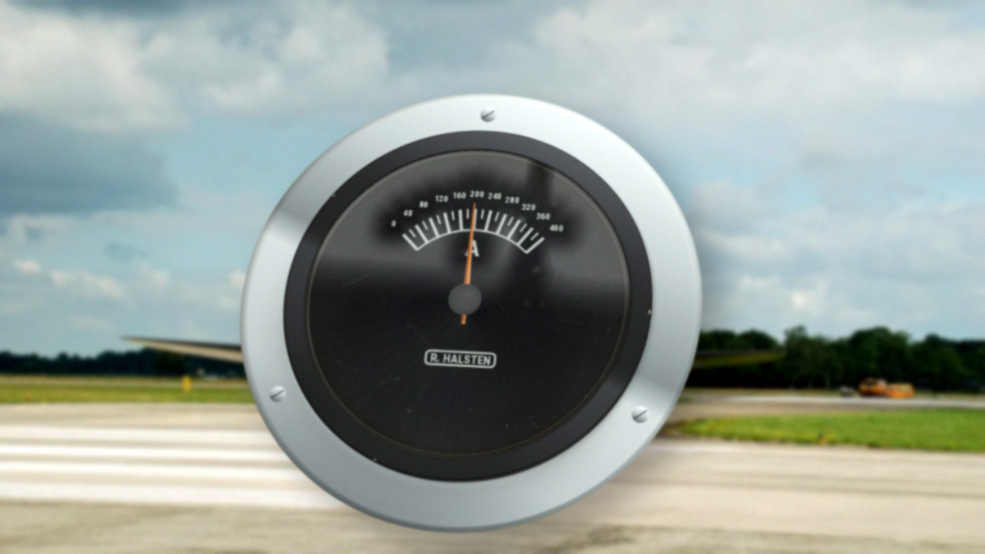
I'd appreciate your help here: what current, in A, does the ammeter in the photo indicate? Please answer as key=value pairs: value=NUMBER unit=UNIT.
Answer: value=200 unit=A
